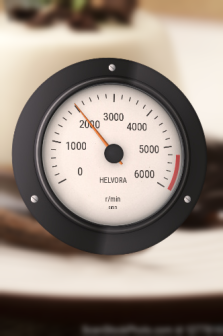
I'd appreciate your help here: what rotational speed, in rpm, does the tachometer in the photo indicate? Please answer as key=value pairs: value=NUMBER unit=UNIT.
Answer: value=2000 unit=rpm
